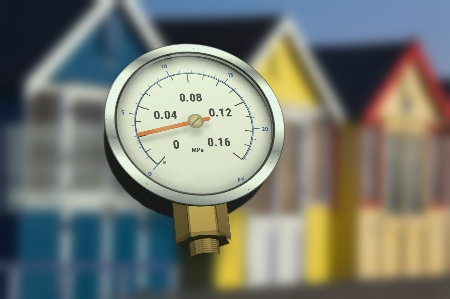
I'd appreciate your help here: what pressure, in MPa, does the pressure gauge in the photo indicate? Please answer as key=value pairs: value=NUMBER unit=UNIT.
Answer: value=0.02 unit=MPa
